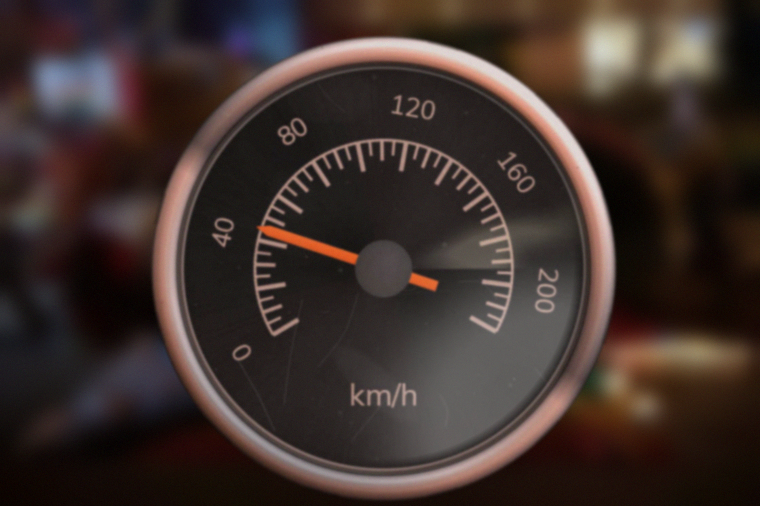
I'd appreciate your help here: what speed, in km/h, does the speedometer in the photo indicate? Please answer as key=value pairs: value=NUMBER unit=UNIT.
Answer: value=45 unit=km/h
